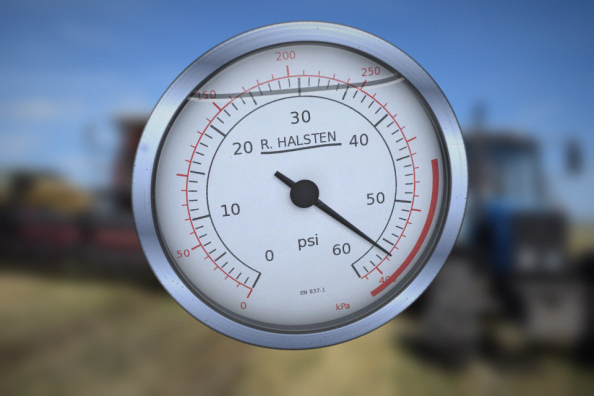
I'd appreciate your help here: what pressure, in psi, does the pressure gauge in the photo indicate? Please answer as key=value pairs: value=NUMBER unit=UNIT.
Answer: value=56 unit=psi
